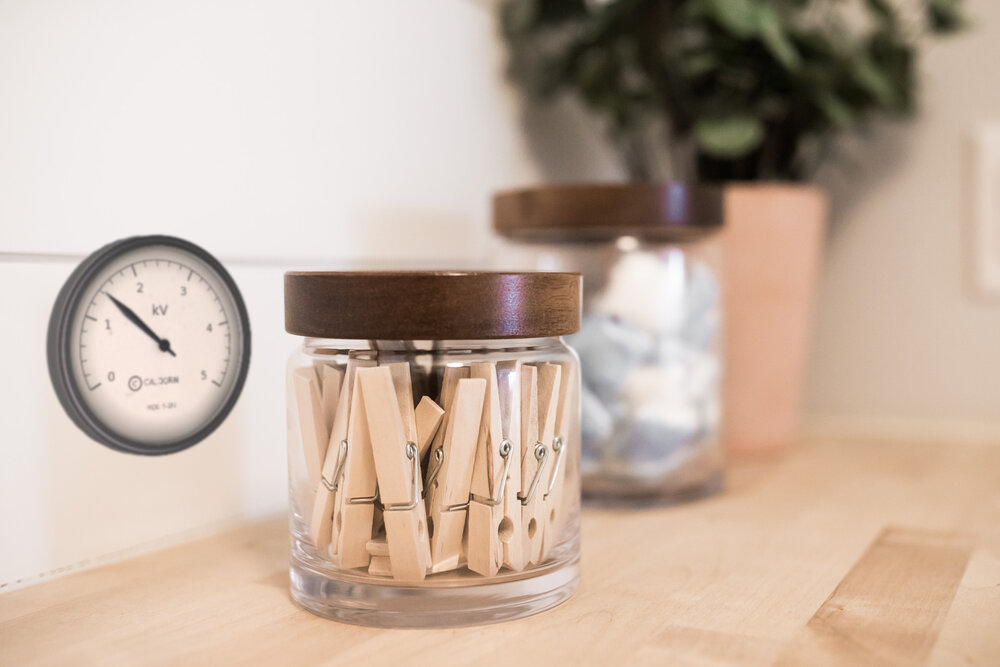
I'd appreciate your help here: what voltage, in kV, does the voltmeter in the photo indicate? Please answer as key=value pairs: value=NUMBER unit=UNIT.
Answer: value=1.4 unit=kV
